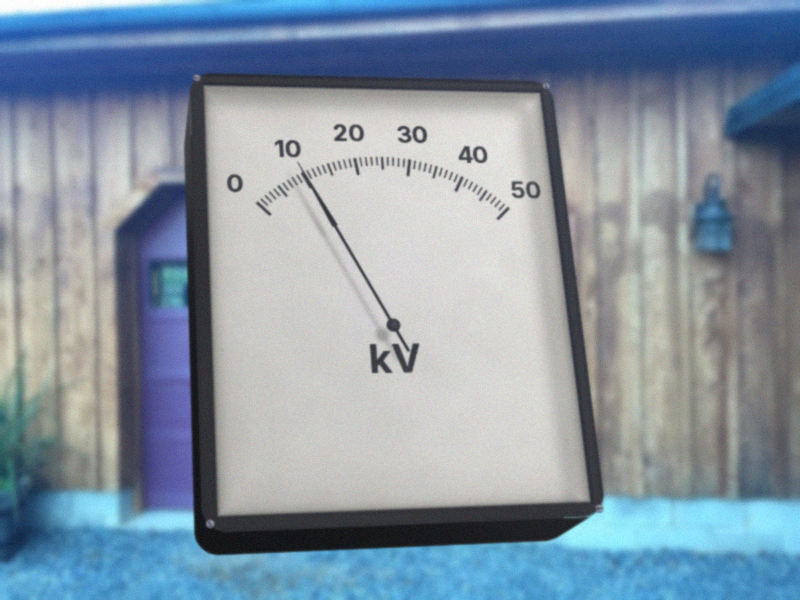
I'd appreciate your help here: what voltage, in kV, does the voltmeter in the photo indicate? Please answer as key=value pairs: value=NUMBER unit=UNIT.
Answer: value=10 unit=kV
